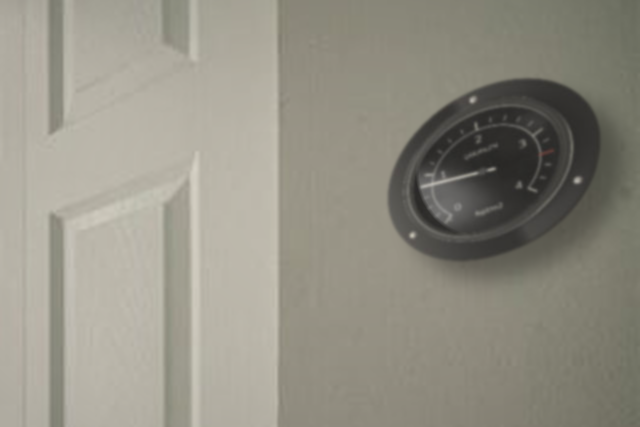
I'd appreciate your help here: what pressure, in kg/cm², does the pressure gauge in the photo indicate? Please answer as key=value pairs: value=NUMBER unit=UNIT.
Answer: value=0.8 unit=kg/cm²
